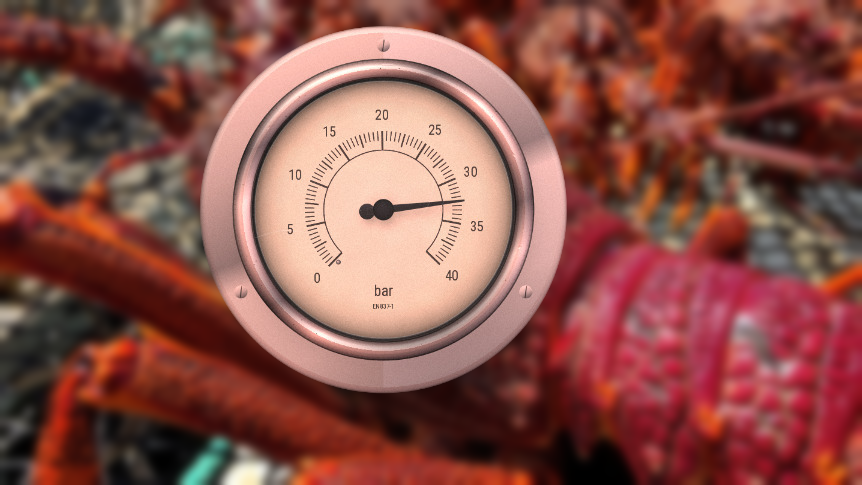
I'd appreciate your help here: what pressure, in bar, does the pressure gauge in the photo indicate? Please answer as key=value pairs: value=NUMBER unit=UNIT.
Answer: value=32.5 unit=bar
